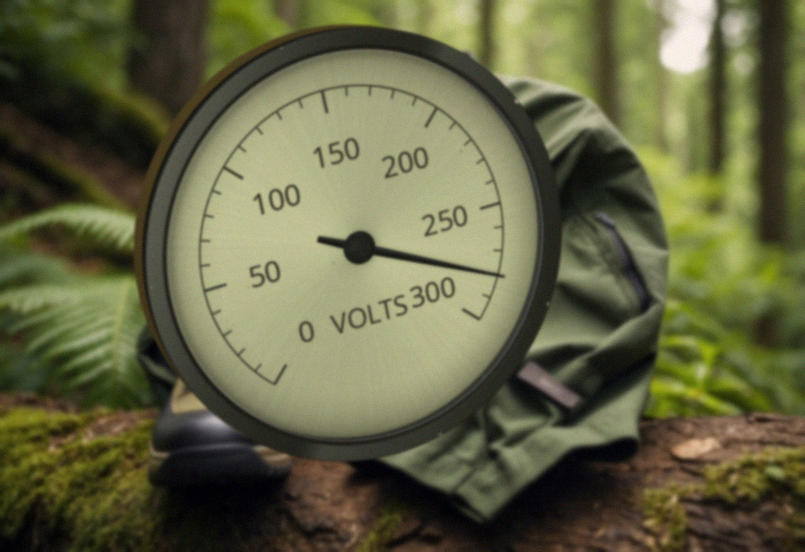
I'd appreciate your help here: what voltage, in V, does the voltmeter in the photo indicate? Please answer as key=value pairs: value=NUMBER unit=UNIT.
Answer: value=280 unit=V
